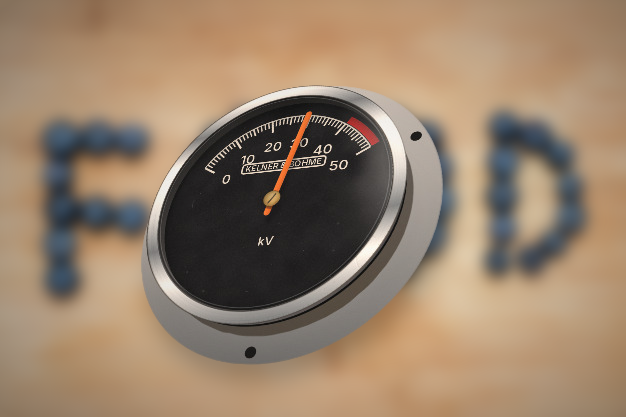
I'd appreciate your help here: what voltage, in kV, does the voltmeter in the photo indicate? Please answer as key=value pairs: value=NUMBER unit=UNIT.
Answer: value=30 unit=kV
